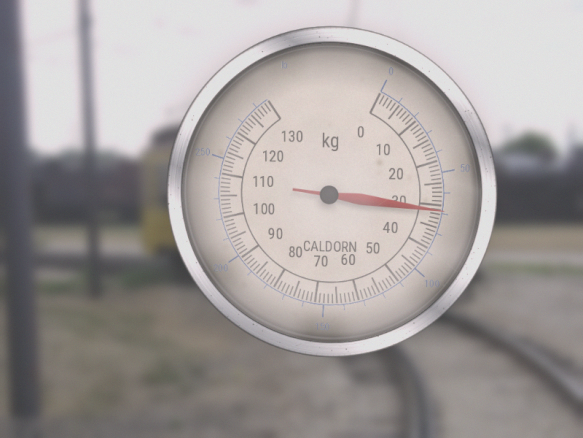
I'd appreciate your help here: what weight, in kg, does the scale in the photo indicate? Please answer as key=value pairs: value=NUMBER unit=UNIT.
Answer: value=31 unit=kg
